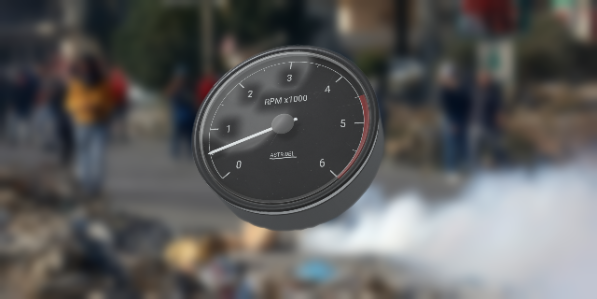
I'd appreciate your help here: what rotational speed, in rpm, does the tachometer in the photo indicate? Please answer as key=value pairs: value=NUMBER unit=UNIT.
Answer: value=500 unit=rpm
